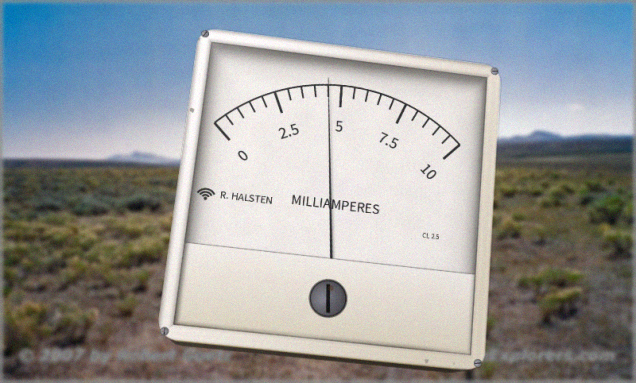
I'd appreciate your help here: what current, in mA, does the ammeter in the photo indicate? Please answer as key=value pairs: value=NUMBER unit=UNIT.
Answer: value=4.5 unit=mA
